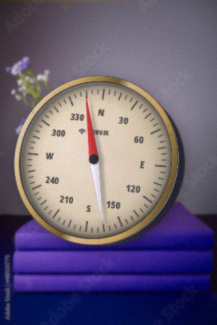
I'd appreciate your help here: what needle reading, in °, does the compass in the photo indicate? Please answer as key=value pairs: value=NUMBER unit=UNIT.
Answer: value=345 unit=°
